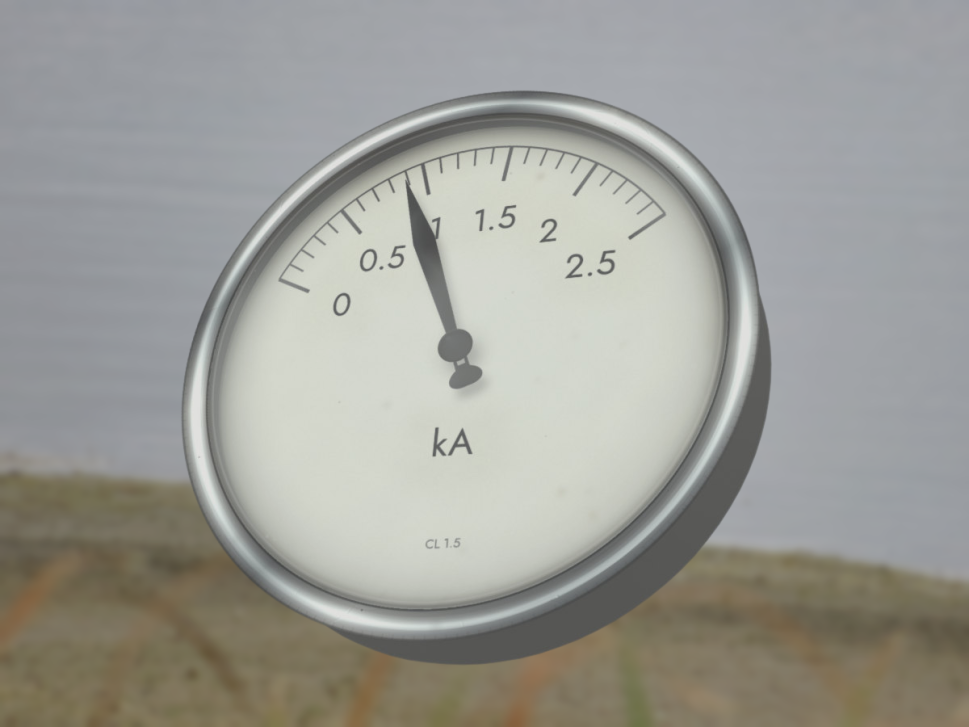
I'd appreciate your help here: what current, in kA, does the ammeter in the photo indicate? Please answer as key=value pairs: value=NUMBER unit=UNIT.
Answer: value=0.9 unit=kA
